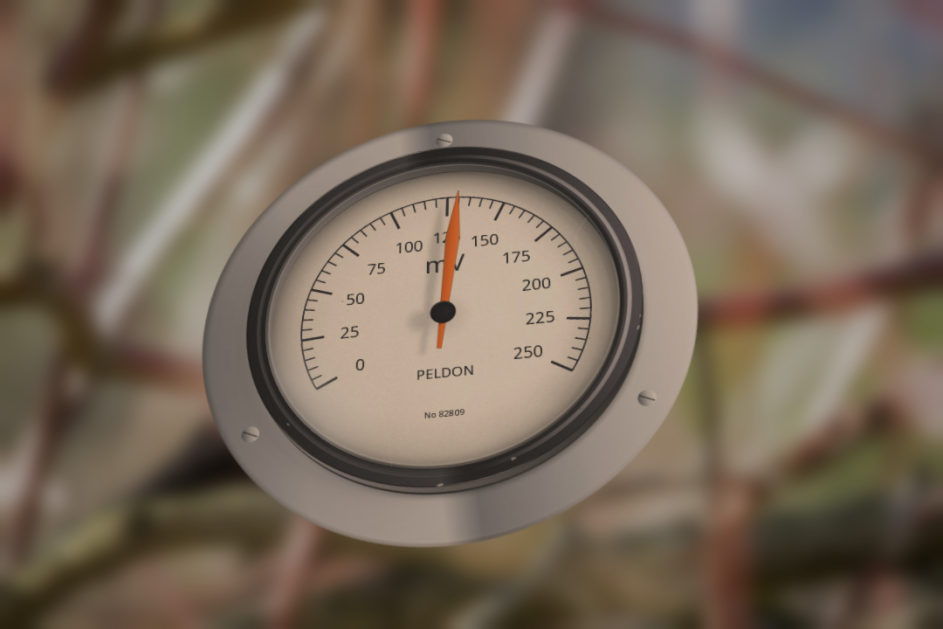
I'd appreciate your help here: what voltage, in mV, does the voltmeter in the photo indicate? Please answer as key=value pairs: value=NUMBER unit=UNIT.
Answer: value=130 unit=mV
